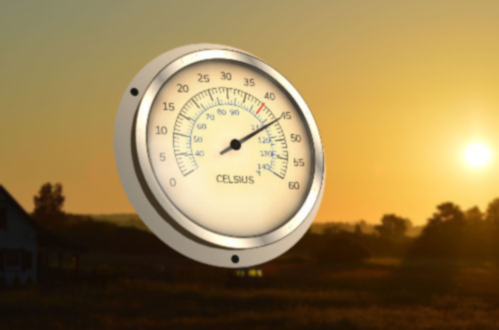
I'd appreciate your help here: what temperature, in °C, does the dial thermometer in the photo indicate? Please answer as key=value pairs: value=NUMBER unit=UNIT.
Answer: value=45 unit=°C
